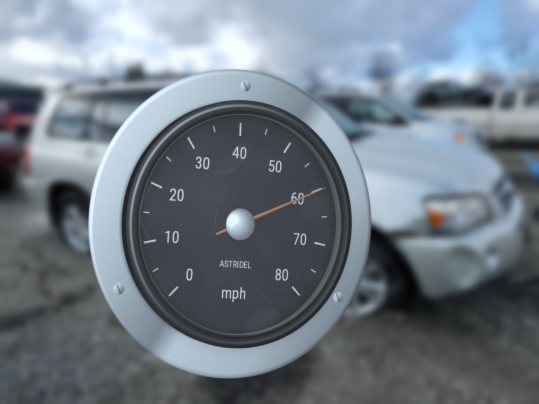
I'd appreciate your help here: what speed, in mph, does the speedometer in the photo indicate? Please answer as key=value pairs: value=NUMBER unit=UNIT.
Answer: value=60 unit=mph
